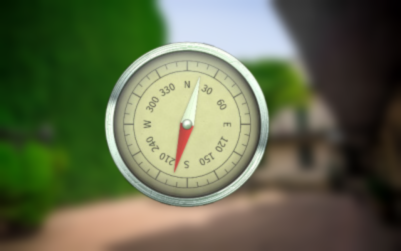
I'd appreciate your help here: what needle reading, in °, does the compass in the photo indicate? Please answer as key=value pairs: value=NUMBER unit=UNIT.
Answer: value=195 unit=°
